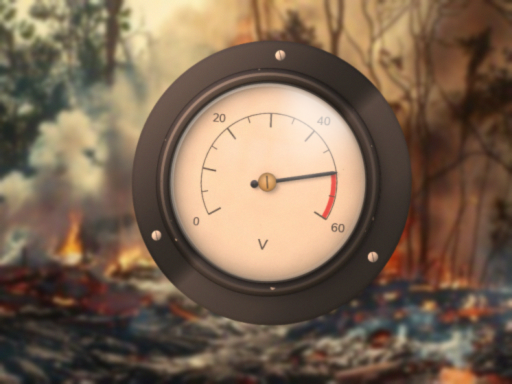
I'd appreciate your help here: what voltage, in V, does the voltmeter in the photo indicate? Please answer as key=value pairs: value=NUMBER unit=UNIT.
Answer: value=50 unit=V
